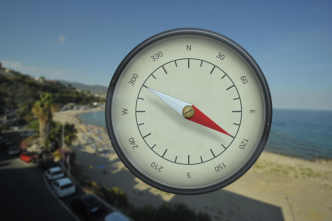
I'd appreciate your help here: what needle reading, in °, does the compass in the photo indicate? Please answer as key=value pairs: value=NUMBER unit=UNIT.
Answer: value=120 unit=°
